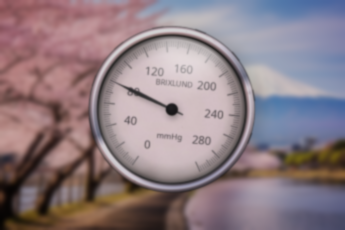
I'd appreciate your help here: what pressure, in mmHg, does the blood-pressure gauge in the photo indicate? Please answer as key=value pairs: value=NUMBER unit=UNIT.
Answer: value=80 unit=mmHg
